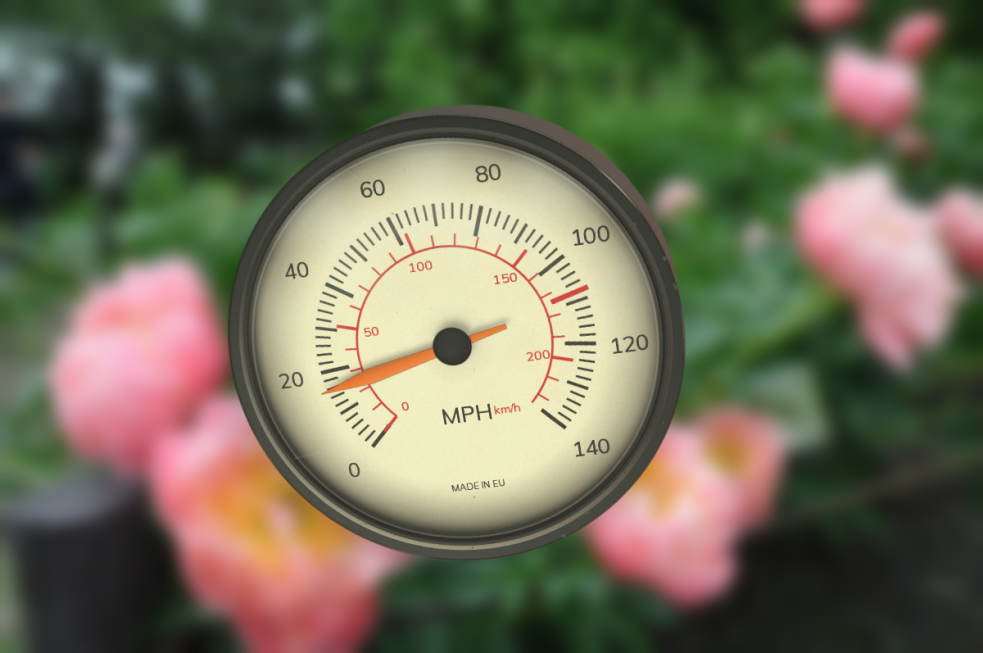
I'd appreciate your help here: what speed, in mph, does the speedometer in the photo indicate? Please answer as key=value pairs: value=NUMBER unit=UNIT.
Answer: value=16 unit=mph
